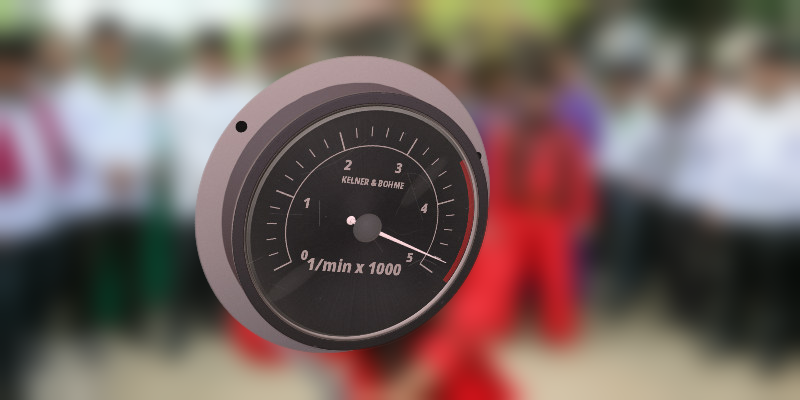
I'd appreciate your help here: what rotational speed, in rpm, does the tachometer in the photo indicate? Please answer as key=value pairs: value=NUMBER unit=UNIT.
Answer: value=4800 unit=rpm
